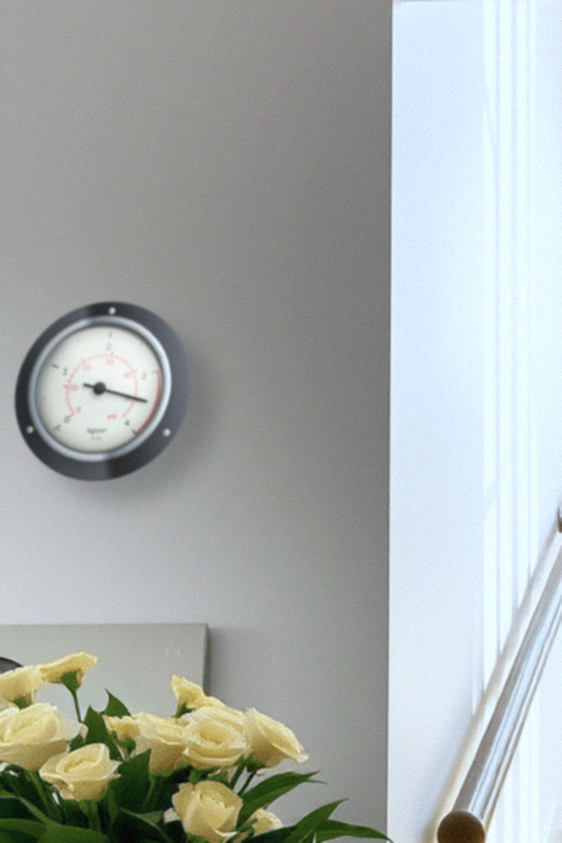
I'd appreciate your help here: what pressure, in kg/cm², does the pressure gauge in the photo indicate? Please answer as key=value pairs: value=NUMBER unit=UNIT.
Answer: value=3.5 unit=kg/cm²
